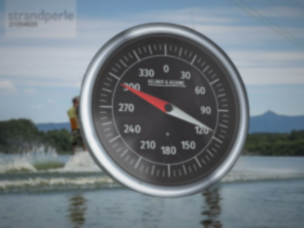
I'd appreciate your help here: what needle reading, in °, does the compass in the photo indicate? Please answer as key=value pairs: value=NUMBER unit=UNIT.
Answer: value=295 unit=°
